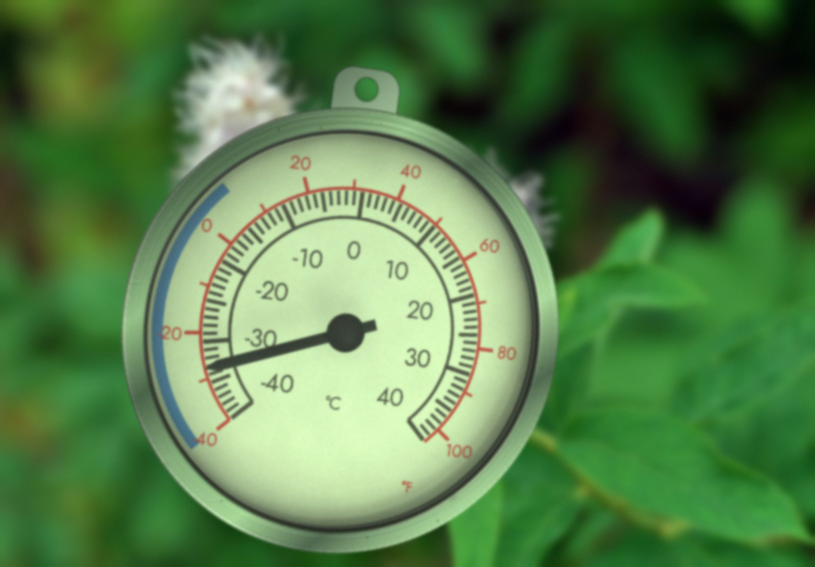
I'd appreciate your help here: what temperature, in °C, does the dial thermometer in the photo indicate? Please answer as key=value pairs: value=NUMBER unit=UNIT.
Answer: value=-33 unit=°C
